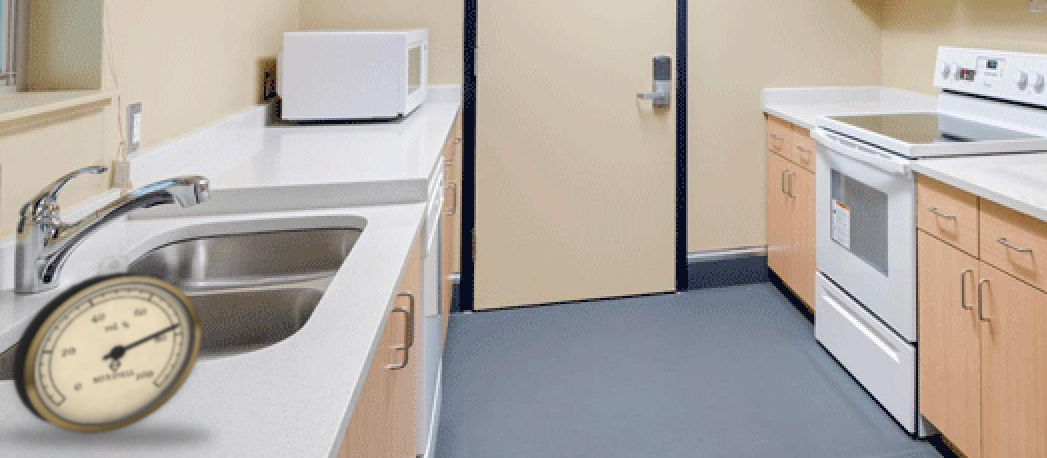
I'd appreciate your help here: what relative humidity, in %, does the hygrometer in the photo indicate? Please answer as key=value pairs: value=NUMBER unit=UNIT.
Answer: value=76 unit=%
